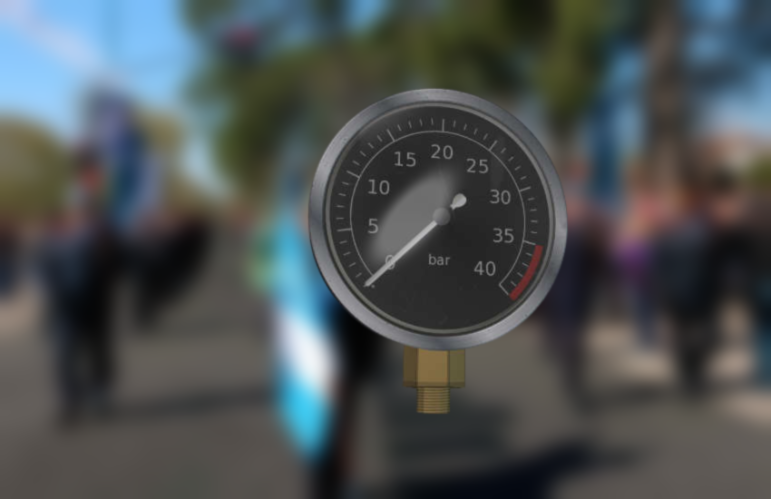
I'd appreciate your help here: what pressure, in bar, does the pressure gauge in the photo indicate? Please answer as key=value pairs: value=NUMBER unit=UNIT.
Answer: value=0 unit=bar
